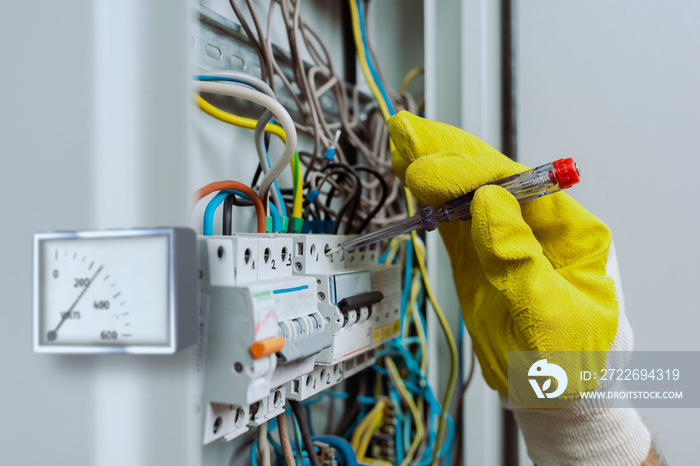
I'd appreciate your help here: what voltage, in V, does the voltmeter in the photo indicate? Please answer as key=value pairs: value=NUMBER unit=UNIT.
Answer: value=250 unit=V
